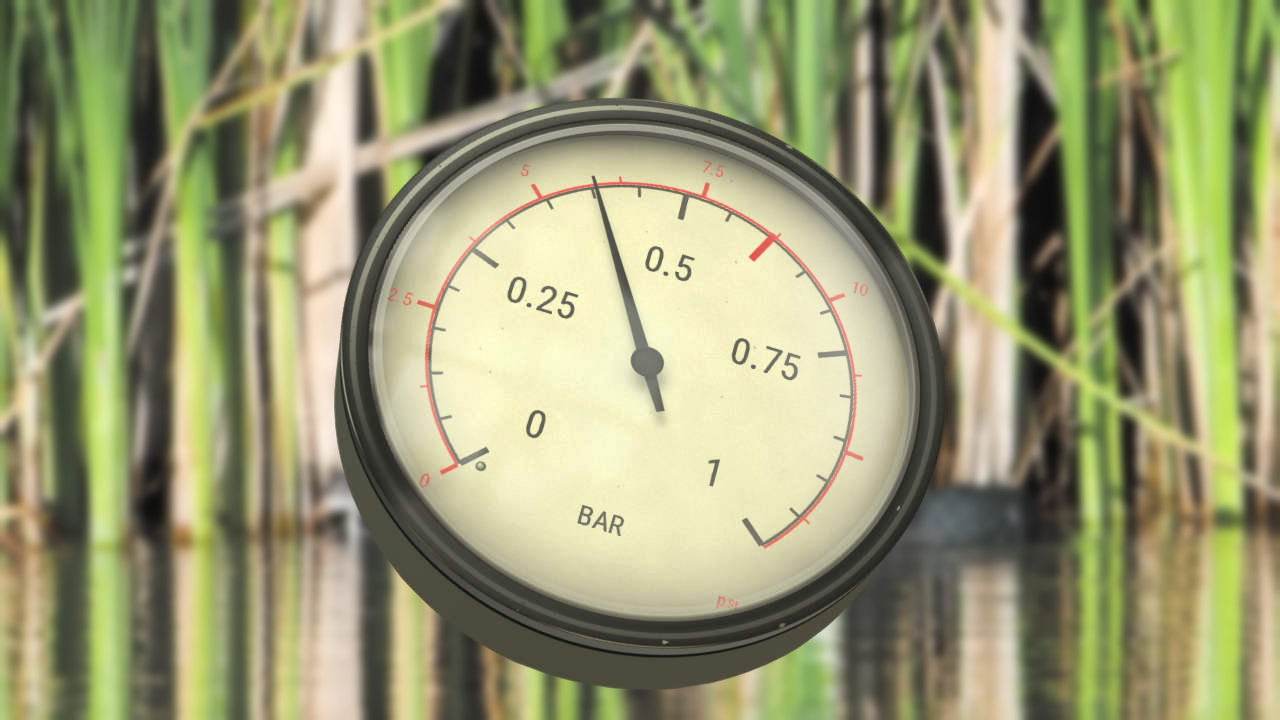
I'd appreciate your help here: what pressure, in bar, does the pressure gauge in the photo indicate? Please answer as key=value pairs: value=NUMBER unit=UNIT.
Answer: value=0.4 unit=bar
